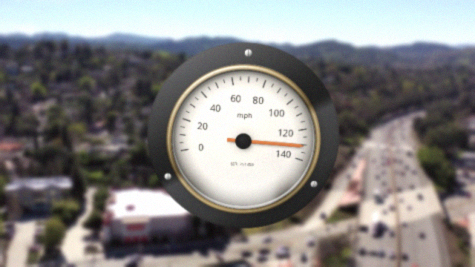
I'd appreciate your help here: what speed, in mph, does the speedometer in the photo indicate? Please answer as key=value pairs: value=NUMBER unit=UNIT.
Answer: value=130 unit=mph
